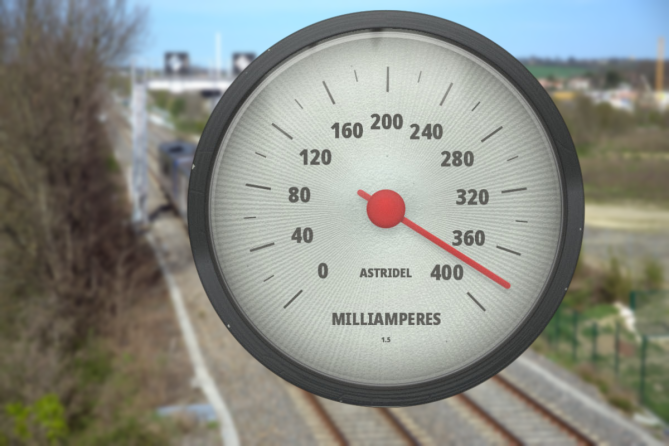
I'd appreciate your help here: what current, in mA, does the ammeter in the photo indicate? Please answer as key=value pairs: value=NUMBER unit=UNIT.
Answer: value=380 unit=mA
